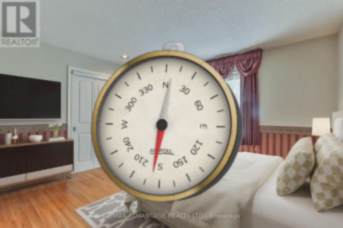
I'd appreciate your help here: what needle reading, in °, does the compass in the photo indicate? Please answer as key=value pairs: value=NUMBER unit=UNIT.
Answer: value=187.5 unit=°
